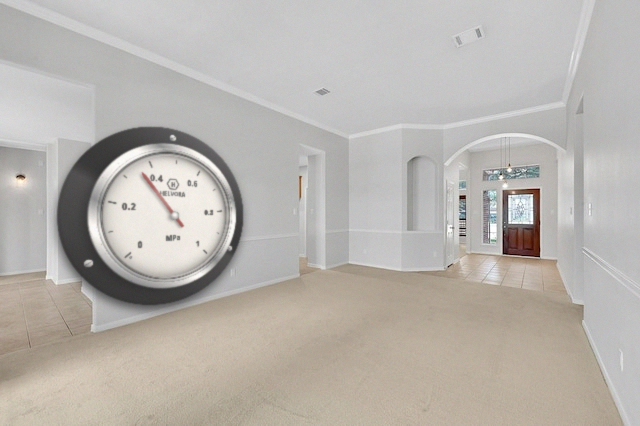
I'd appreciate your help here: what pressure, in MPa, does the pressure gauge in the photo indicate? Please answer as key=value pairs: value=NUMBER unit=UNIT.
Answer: value=0.35 unit=MPa
